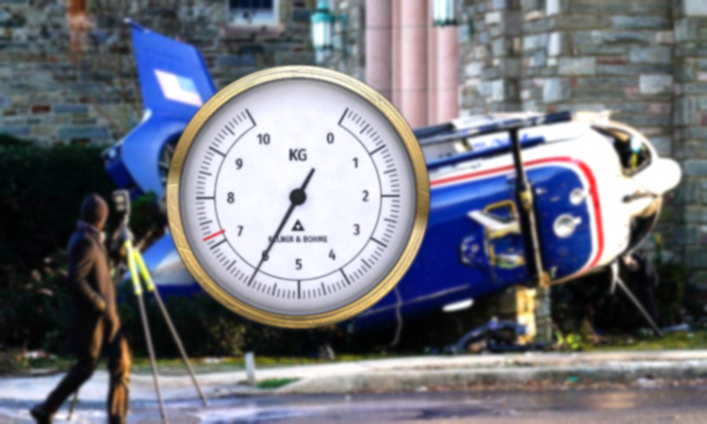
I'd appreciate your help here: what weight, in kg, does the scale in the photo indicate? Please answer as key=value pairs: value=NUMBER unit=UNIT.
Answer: value=6 unit=kg
